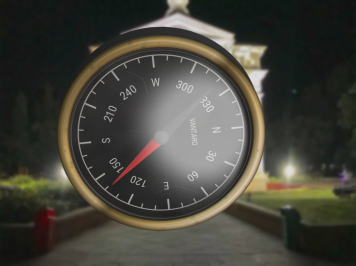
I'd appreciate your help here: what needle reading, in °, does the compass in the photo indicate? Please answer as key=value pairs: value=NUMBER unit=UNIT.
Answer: value=140 unit=°
